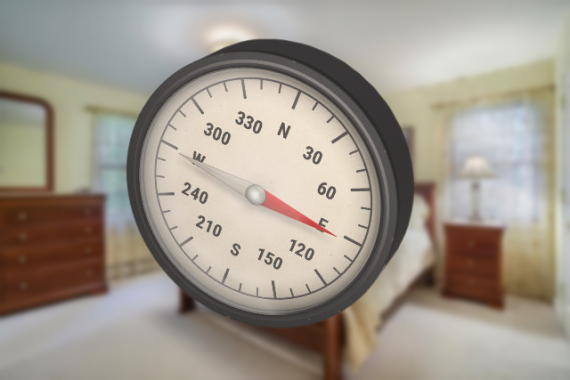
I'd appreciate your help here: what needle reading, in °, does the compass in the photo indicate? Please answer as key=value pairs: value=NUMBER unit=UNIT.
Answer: value=90 unit=°
